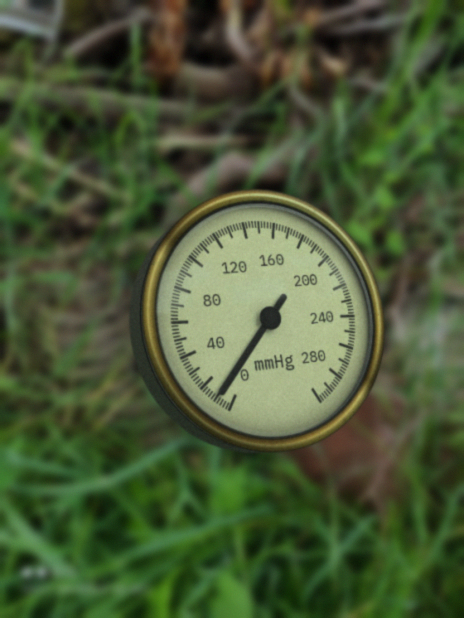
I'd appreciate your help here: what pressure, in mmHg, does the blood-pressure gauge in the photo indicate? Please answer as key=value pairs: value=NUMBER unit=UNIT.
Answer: value=10 unit=mmHg
